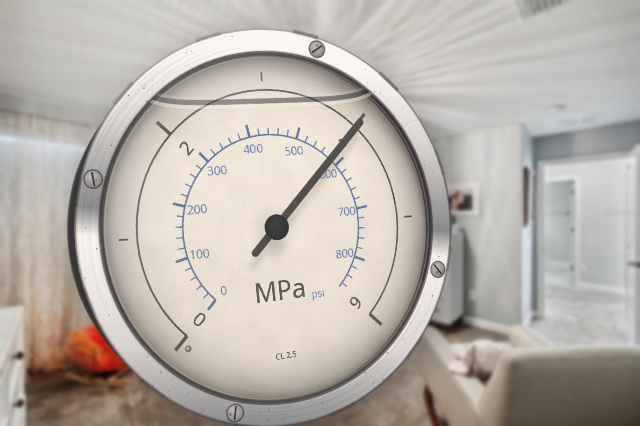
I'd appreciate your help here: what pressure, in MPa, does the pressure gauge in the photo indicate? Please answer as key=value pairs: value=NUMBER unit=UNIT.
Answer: value=4 unit=MPa
